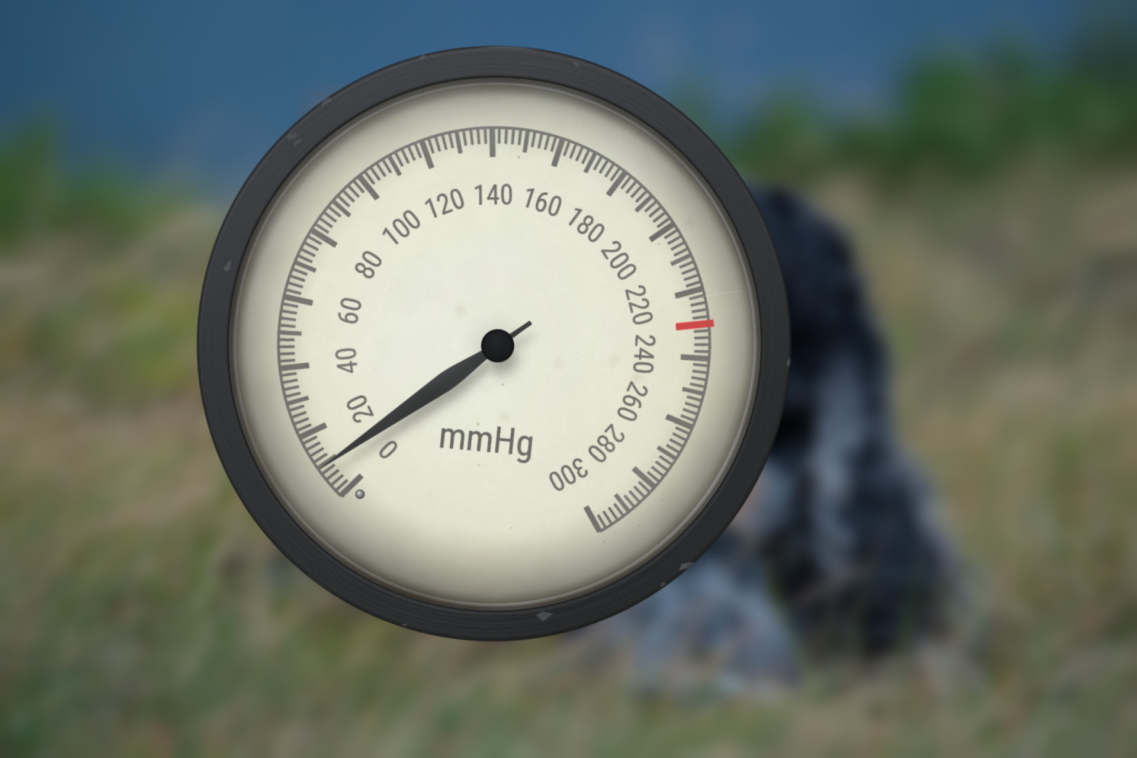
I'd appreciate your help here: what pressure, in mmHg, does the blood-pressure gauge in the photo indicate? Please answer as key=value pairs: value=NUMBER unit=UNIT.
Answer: value=10 unit=mmHg
